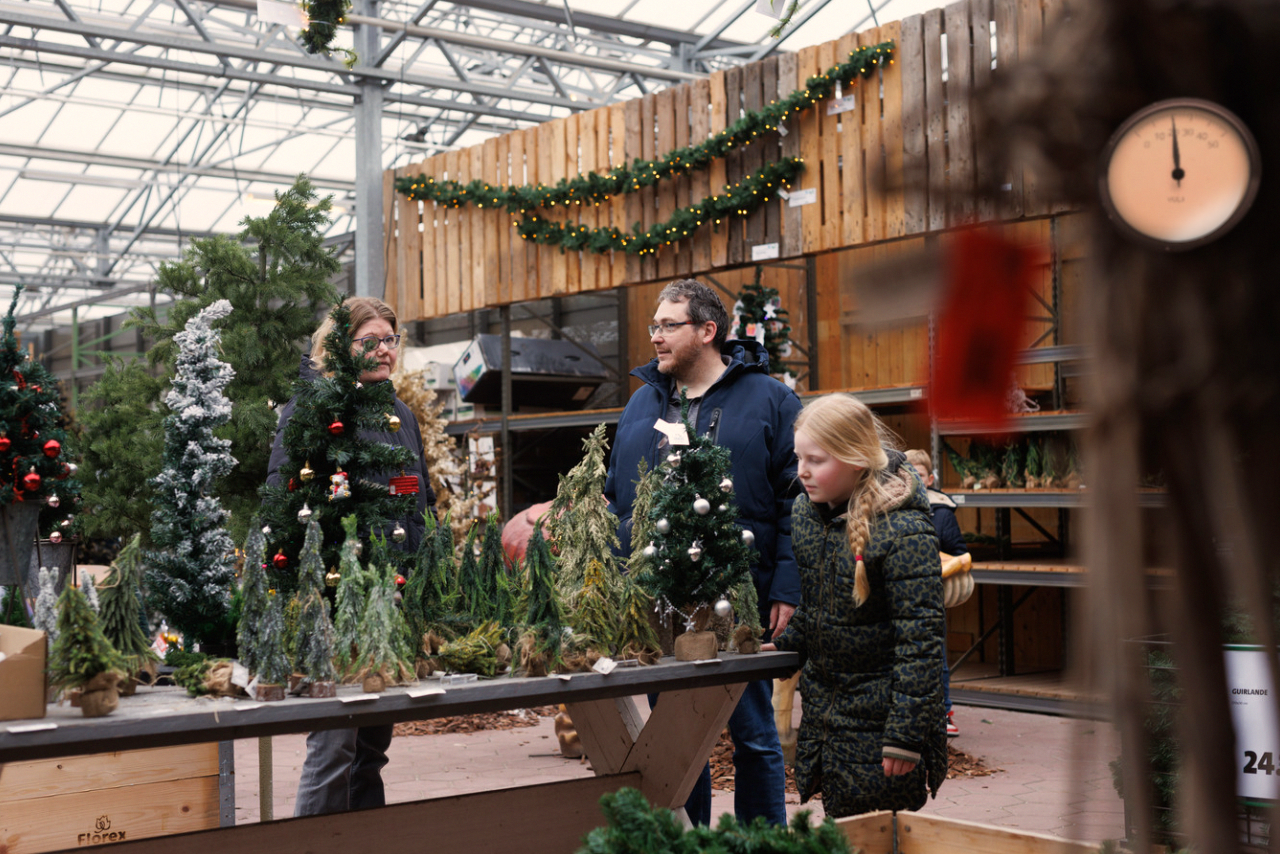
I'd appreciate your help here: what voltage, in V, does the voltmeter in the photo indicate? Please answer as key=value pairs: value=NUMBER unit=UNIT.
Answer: value=20 unit=V
